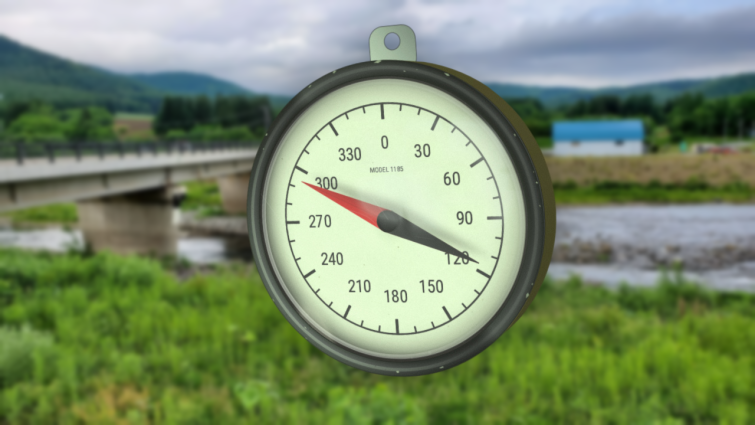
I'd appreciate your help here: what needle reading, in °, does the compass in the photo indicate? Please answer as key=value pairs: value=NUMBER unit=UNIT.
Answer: value=295 unit=°
